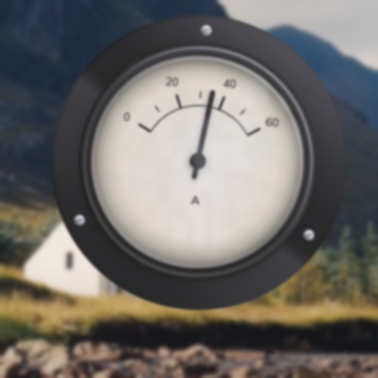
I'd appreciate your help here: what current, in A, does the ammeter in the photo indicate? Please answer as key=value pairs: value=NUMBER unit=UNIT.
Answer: value=35 unit=A
